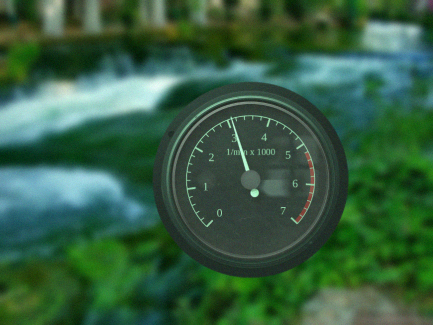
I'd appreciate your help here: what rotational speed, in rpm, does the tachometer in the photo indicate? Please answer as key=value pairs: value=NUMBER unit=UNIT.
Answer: value=3100 unit=rpm
